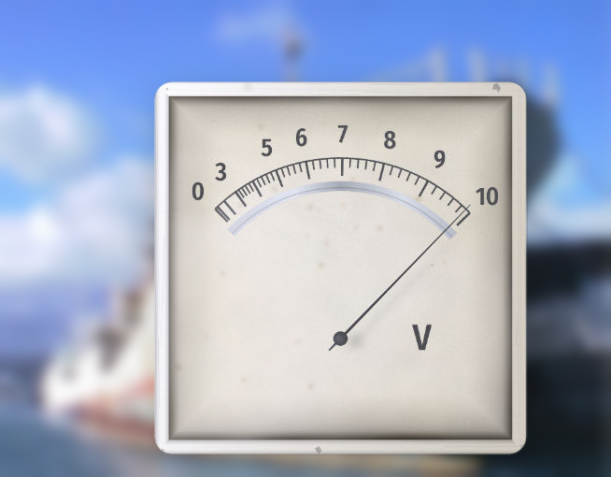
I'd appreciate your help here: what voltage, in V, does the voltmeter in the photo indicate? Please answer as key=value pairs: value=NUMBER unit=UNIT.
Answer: value=9.9 unit=V
